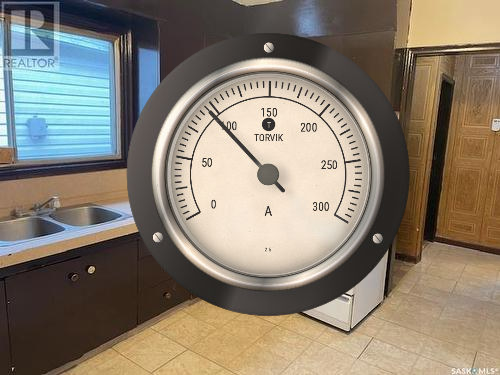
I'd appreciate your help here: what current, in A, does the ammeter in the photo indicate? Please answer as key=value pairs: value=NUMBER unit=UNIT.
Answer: value=95 unit=A
